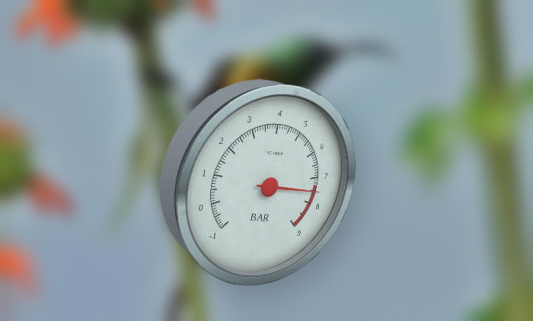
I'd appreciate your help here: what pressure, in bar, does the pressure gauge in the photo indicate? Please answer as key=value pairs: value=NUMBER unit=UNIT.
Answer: value=7.5 unit=bar
